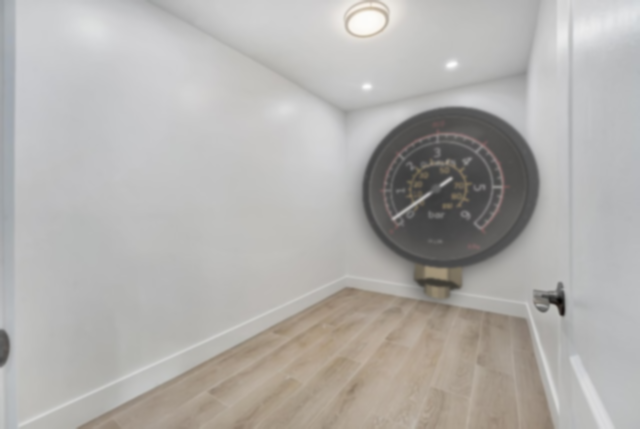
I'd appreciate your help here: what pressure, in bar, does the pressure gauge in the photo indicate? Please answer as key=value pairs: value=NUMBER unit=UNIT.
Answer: value=0.2 unit=bar
